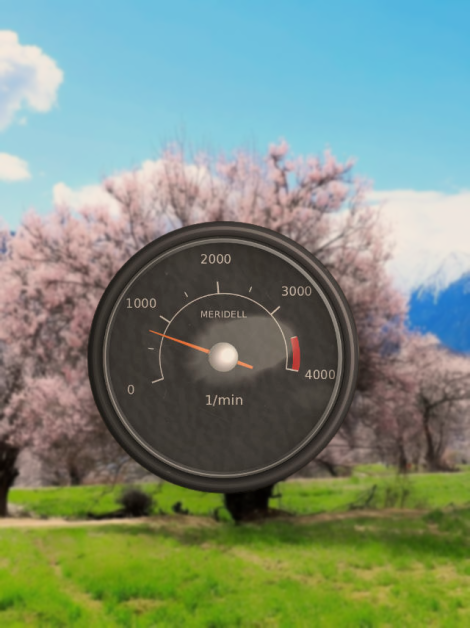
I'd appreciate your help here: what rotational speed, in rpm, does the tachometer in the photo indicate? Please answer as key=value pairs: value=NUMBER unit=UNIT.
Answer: value=750 unit=rpm
